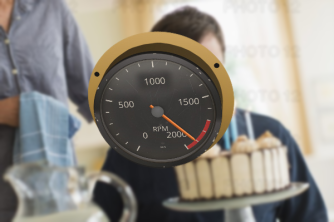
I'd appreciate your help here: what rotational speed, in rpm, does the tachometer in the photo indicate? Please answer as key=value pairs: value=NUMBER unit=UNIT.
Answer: value=1900 unit=rpm
